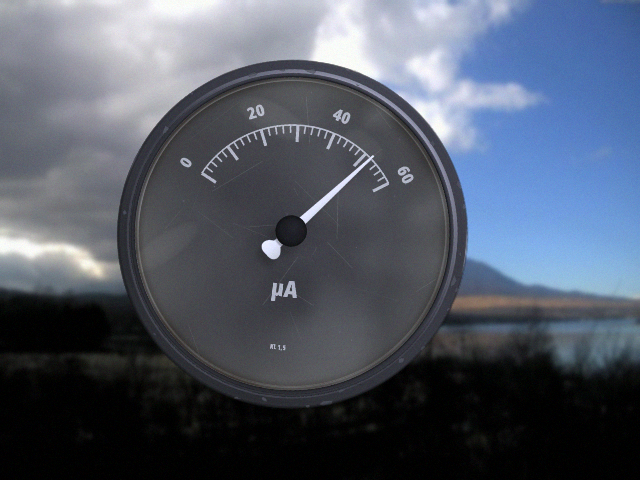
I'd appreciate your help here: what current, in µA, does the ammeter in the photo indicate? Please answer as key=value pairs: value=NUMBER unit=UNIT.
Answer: value=52 unit=µA
